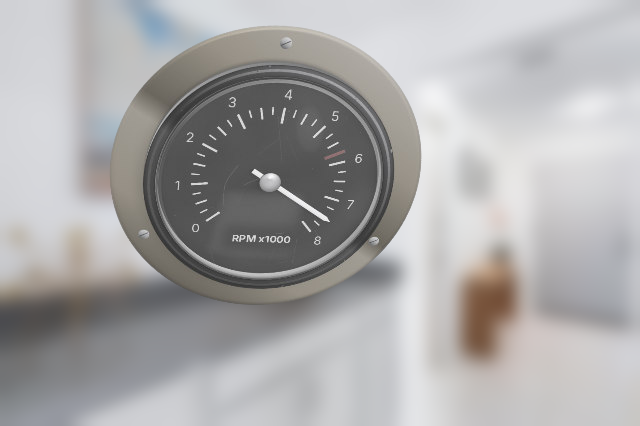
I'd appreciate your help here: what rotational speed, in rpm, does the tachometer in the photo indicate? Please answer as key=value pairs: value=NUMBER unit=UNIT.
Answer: value=7500 unit=rpm
